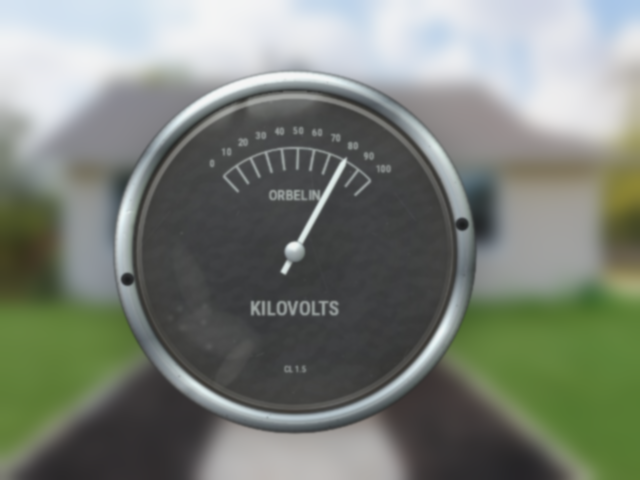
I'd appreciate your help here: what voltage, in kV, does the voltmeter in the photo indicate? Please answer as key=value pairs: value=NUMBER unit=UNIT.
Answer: value=80 unit=kV
